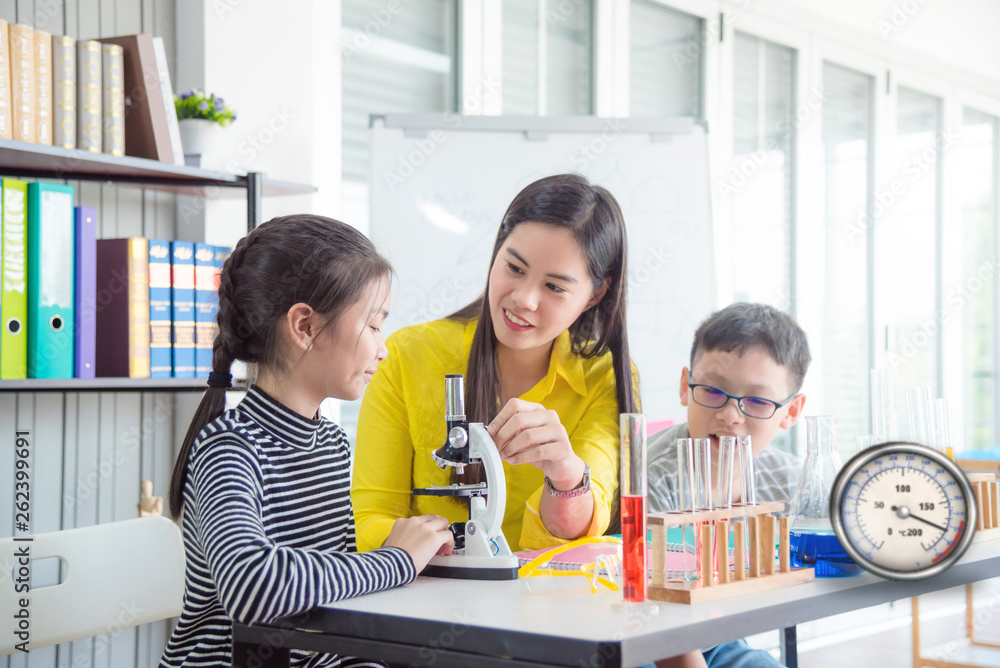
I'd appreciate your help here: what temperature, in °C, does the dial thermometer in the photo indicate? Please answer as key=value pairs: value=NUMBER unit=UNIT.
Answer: value=175 unit=°C
